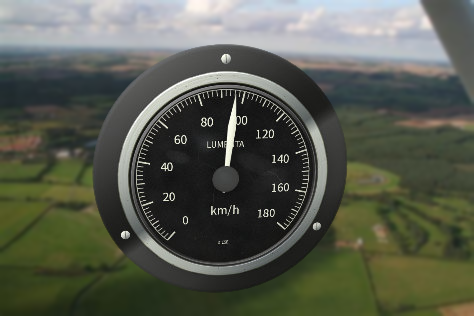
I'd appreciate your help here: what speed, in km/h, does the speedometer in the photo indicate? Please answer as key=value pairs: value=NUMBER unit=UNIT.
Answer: value=96 unit=km/h
